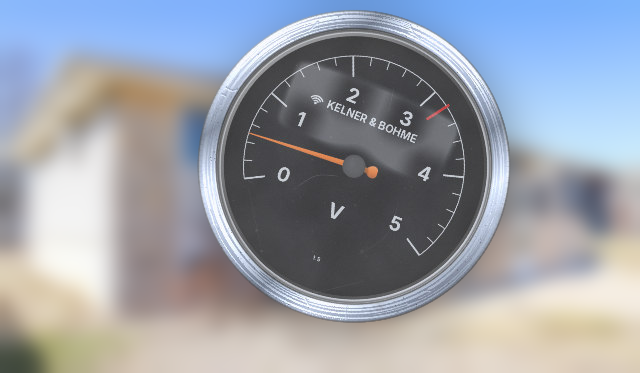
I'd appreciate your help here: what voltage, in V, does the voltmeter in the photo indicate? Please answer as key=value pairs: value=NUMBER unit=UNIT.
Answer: value=0.5 unit=V
